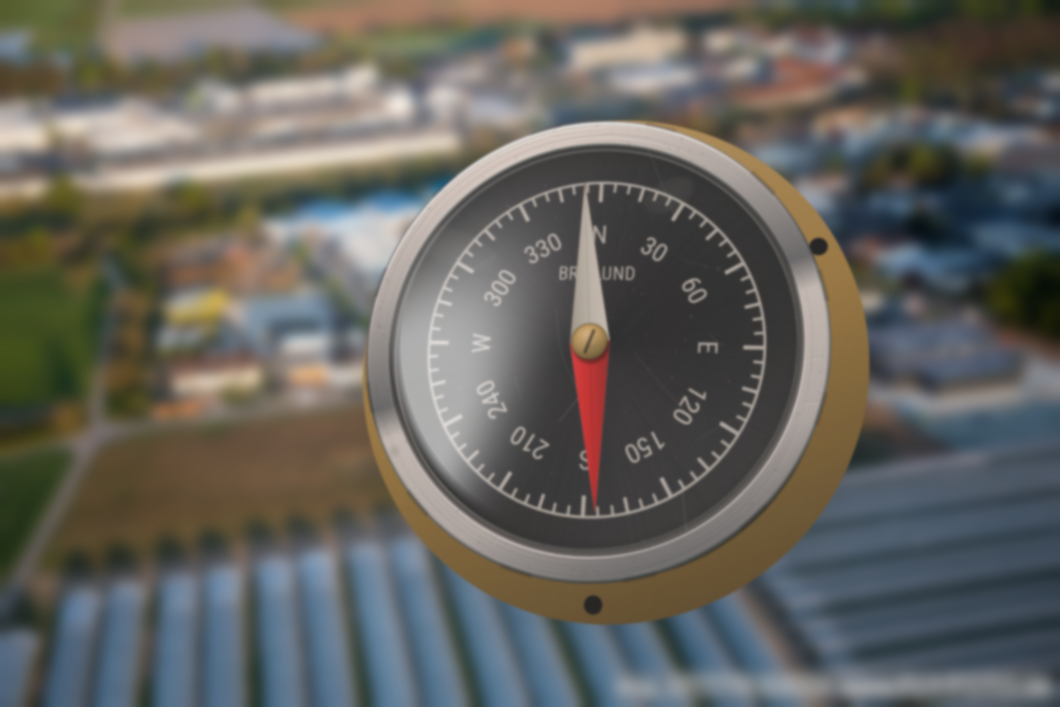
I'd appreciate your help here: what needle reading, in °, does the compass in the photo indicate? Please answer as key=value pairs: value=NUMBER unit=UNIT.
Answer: value=175 unit=°
